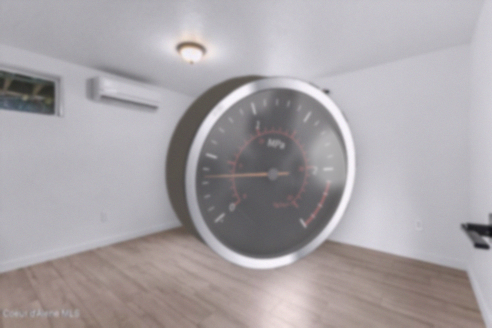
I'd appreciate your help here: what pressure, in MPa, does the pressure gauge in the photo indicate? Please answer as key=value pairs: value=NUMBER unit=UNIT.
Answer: value=0.35 unit=MPa
